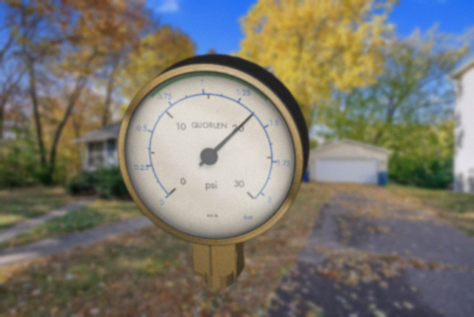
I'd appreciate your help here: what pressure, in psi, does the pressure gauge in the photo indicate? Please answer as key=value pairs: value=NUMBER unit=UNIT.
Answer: value=20 unit=psi
